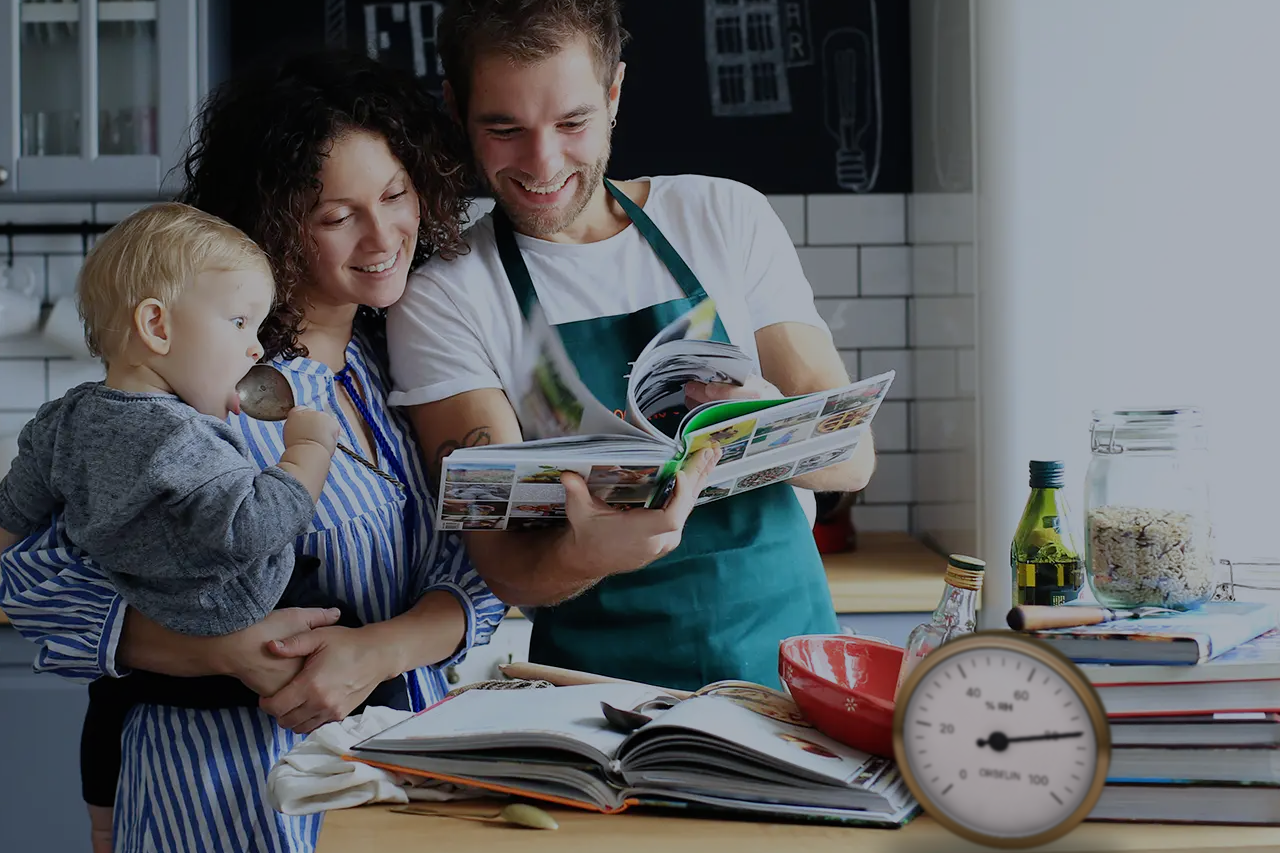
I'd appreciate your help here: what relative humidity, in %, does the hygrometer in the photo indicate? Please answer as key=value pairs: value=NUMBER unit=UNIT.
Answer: value=80 unit=%
